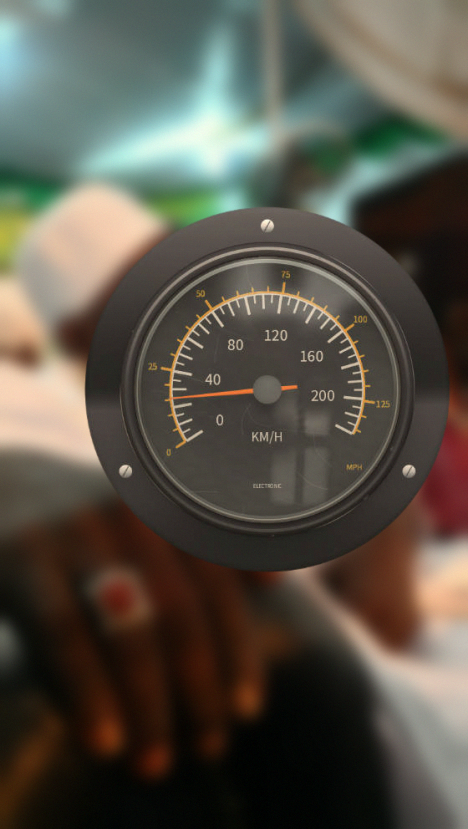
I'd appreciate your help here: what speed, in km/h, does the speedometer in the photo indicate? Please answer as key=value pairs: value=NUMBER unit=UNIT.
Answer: value=25 unit=km/h
